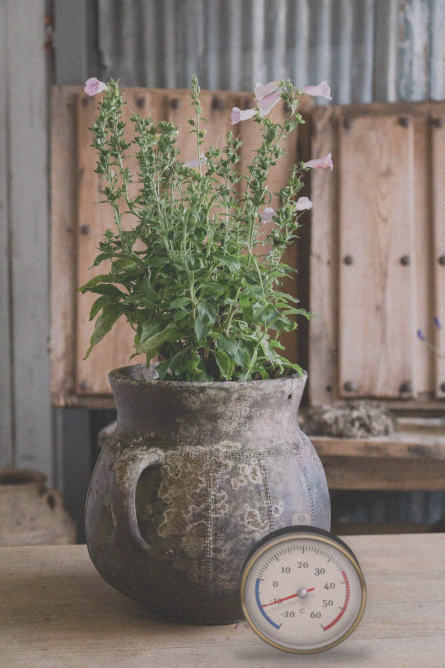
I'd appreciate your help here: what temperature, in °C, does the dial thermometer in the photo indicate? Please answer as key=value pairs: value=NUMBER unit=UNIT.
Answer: value=-10 unit=°C
